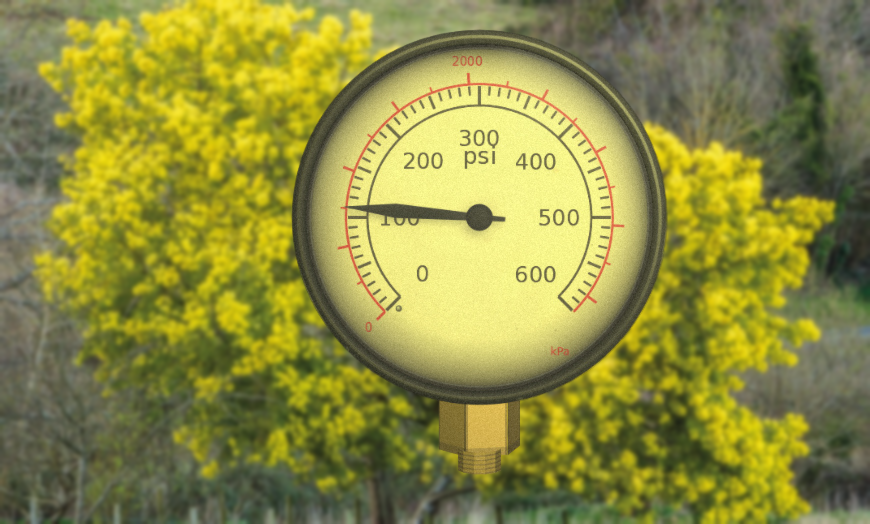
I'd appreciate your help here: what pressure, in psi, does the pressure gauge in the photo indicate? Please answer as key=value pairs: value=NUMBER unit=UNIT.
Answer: value=110 unit=psi
